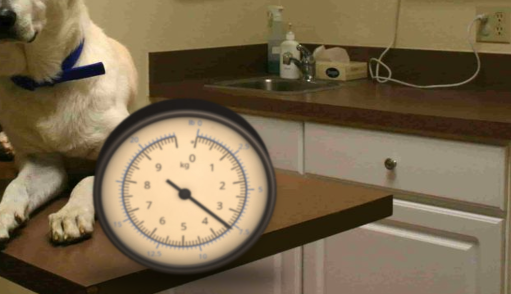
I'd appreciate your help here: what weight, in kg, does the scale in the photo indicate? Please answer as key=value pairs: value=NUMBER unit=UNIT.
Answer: value=3.5 unit=kg
